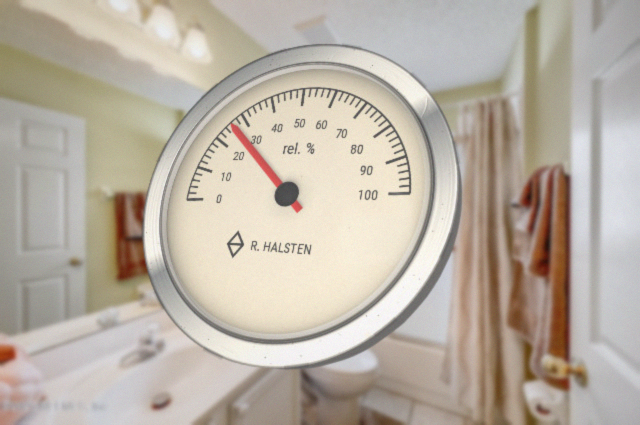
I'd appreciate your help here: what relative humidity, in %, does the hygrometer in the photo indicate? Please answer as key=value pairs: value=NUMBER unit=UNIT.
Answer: value=26 unit=%
